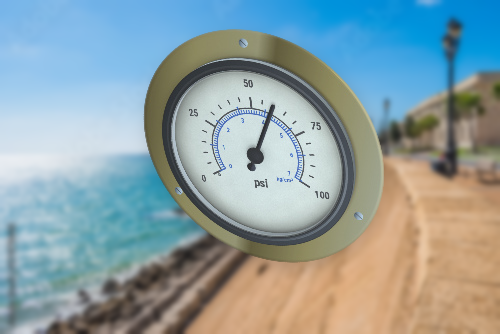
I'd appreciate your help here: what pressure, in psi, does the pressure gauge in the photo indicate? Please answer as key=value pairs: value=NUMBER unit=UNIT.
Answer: value=60 unit=psi
